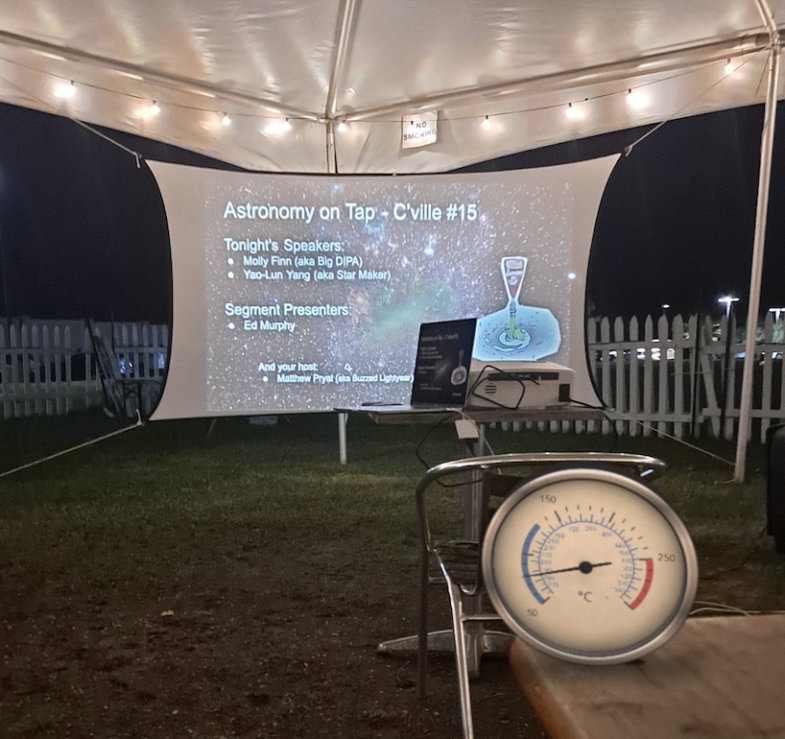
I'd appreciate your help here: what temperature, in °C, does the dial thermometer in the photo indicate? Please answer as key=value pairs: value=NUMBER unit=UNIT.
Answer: value=80 unit=°C
